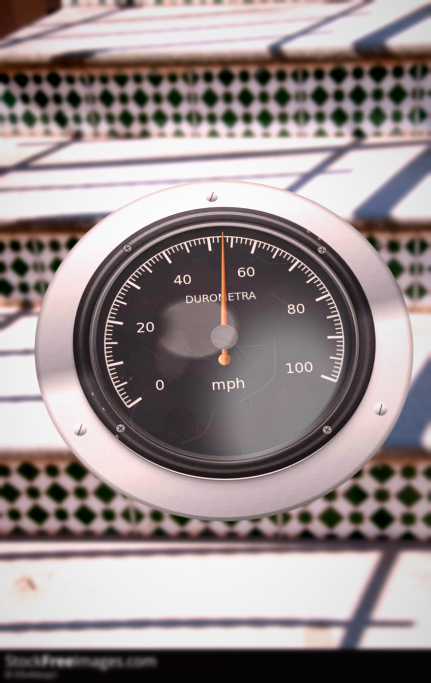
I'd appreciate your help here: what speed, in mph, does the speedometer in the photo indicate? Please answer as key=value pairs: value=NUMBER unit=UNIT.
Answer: value=53 unit=mph
